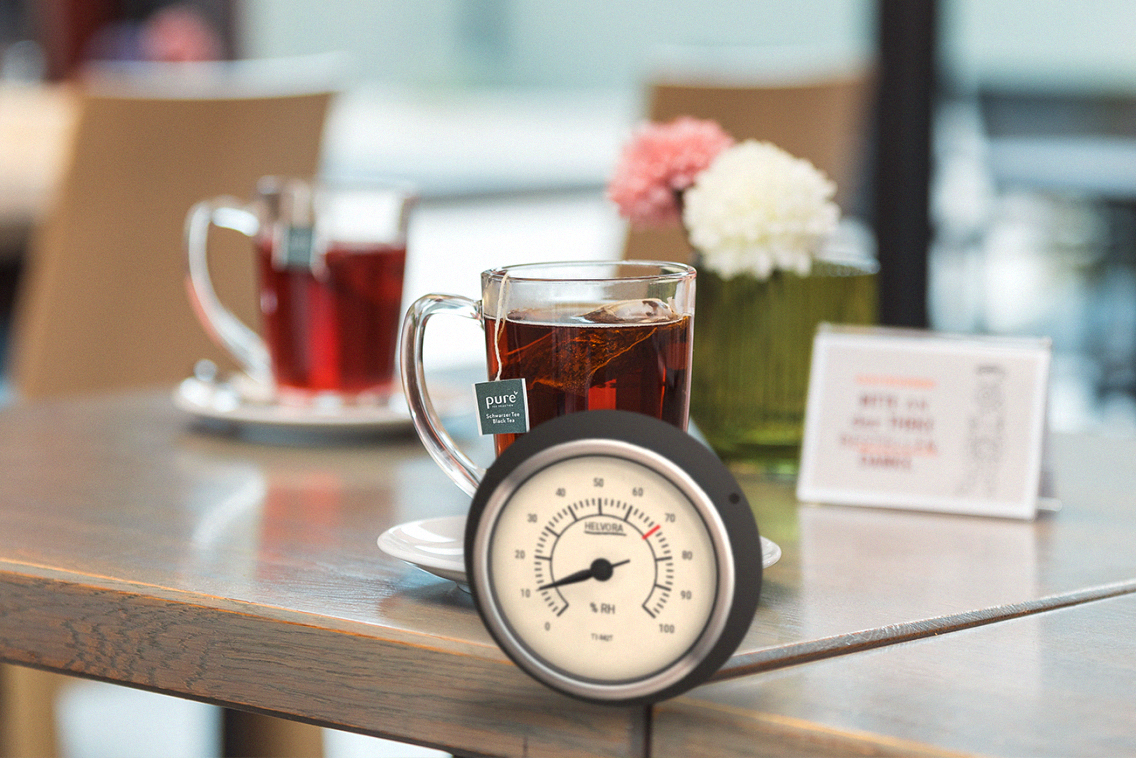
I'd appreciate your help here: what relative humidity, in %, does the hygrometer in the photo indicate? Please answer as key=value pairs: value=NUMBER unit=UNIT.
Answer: value=10 unit=%
